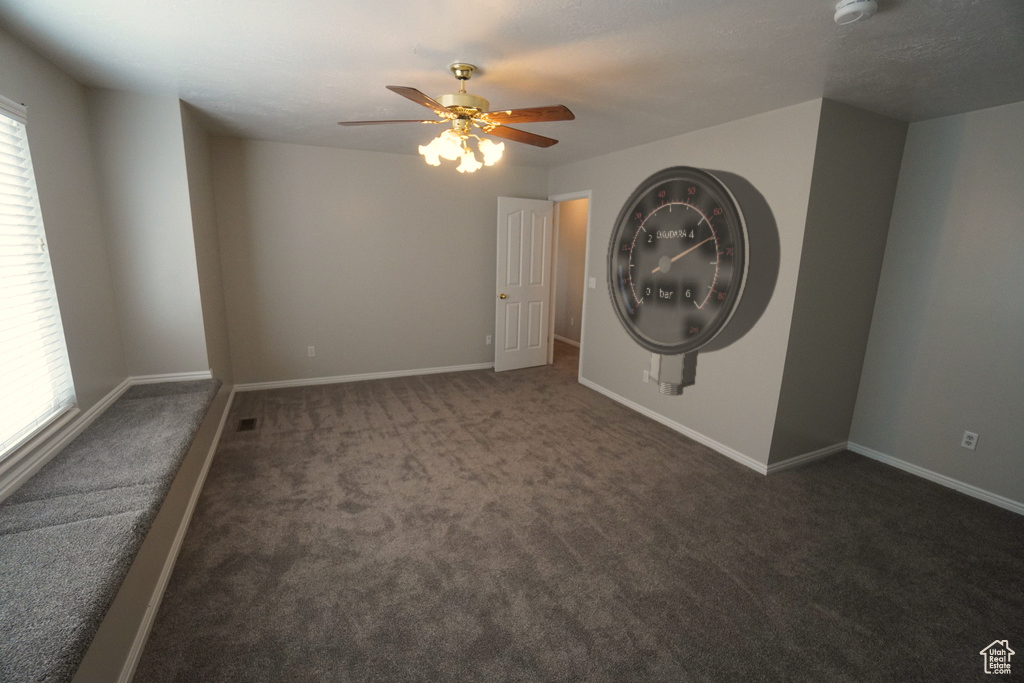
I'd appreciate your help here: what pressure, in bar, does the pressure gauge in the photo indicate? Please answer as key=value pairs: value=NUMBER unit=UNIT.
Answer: value=4.5 unit=bar
